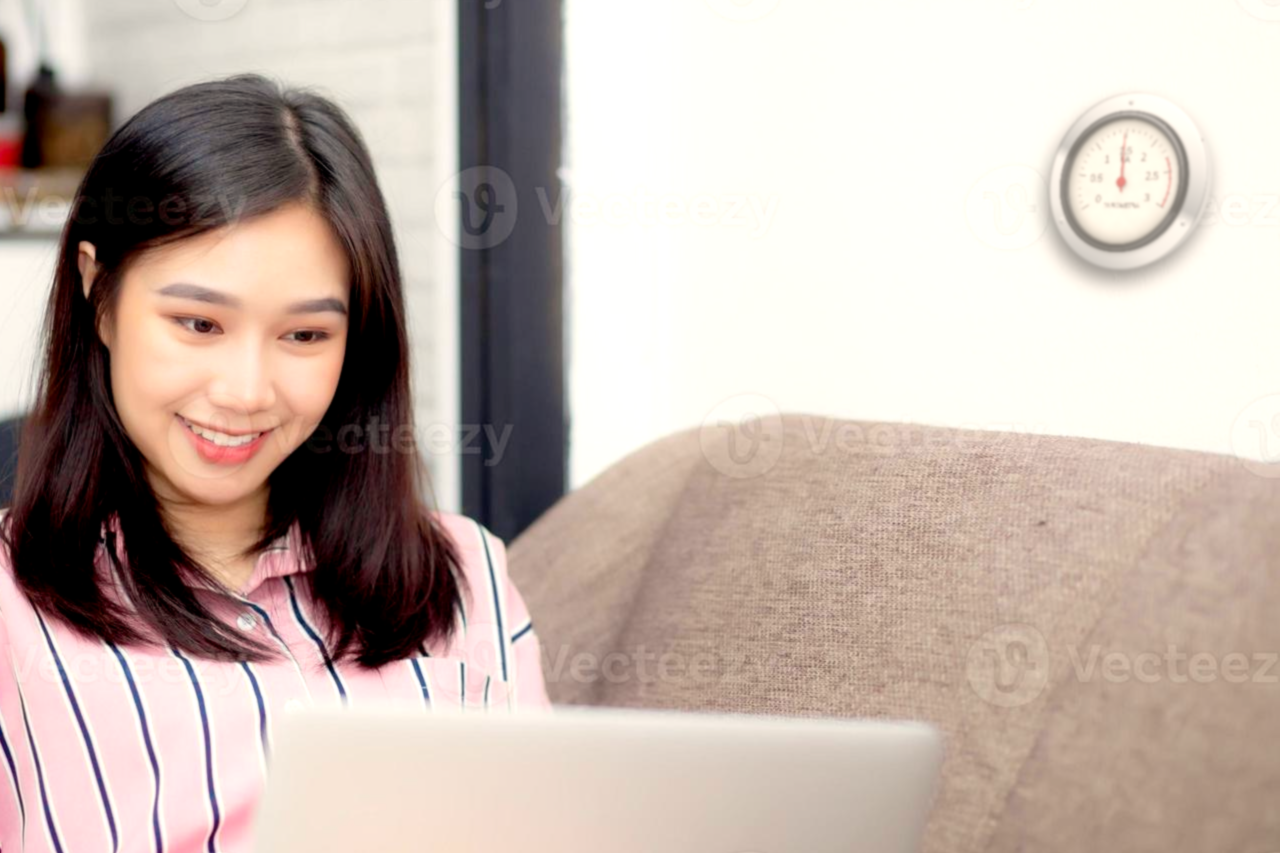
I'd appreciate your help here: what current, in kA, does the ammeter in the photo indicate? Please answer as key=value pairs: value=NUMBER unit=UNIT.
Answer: value=1.5 unit=kA
